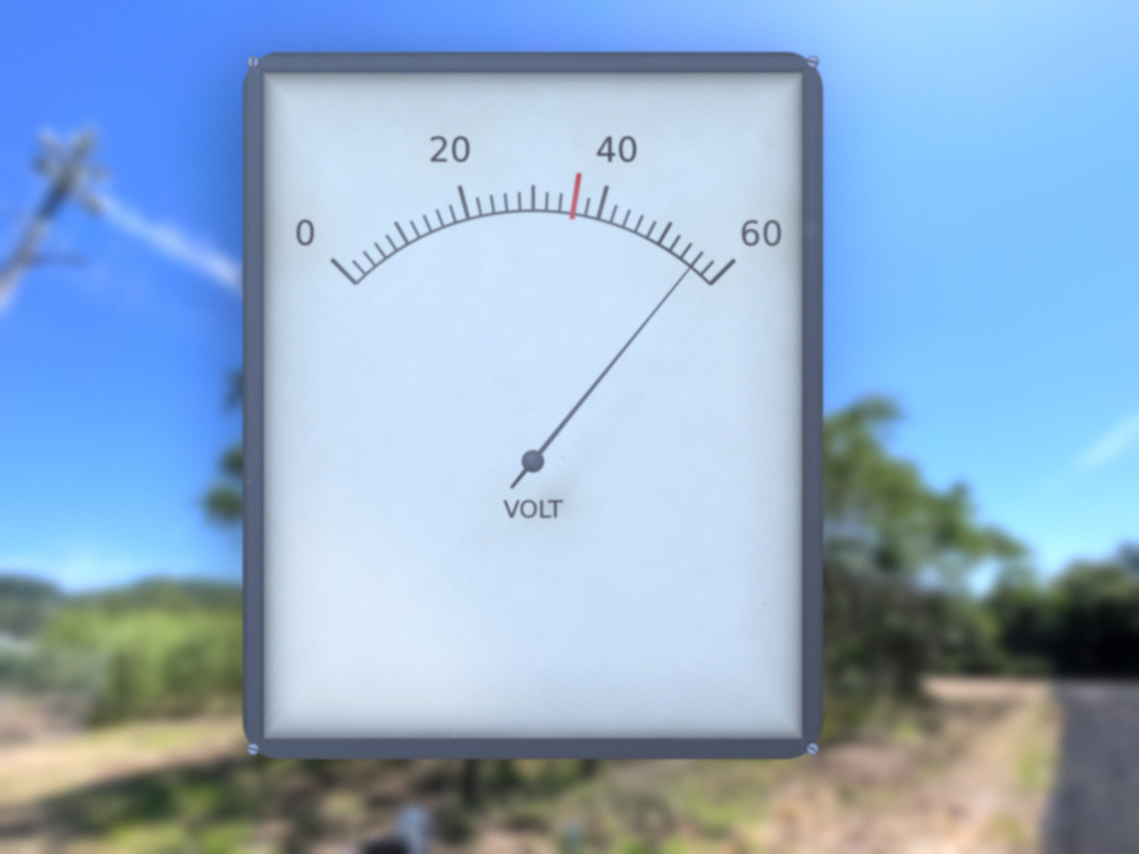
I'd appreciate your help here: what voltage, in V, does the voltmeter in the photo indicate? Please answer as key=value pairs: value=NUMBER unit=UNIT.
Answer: value=56 unit=V
